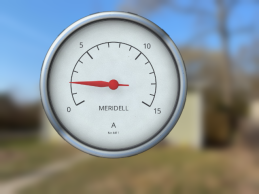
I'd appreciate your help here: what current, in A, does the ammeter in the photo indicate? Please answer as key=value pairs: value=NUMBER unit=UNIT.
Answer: value=2 unit=A
